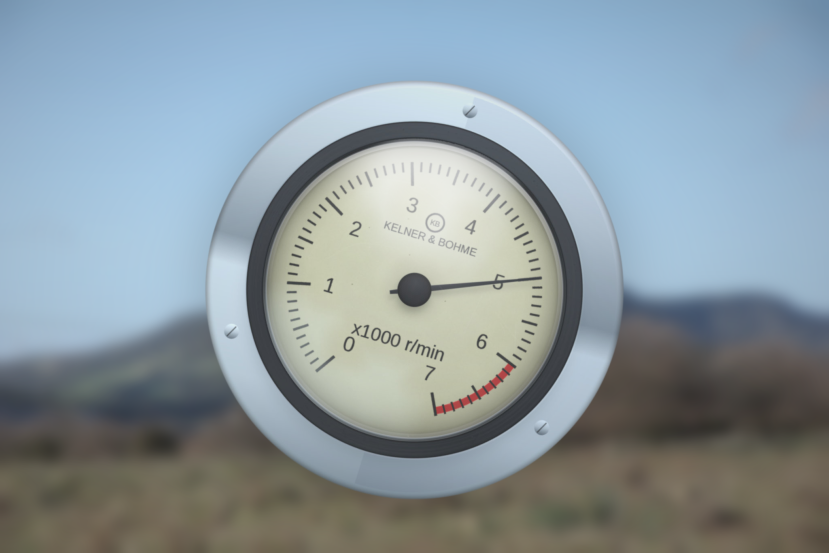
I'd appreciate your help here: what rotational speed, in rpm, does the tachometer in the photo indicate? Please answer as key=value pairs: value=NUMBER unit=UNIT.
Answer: value=5000 unit=rpm
